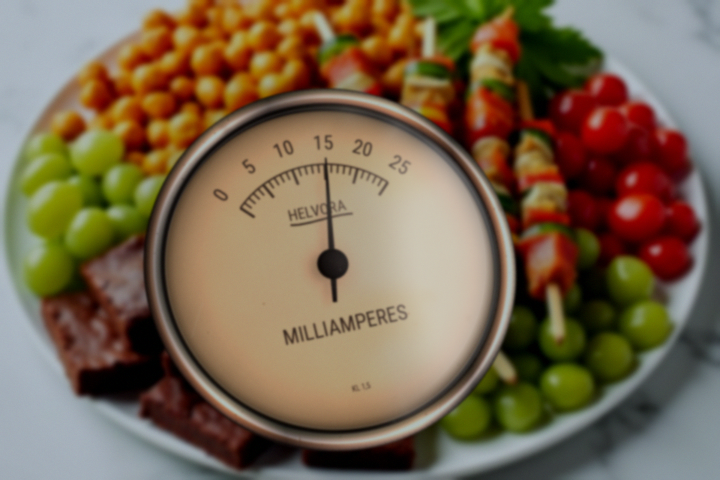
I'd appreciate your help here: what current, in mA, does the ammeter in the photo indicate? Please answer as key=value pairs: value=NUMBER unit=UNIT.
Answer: value=15 unit=mA
